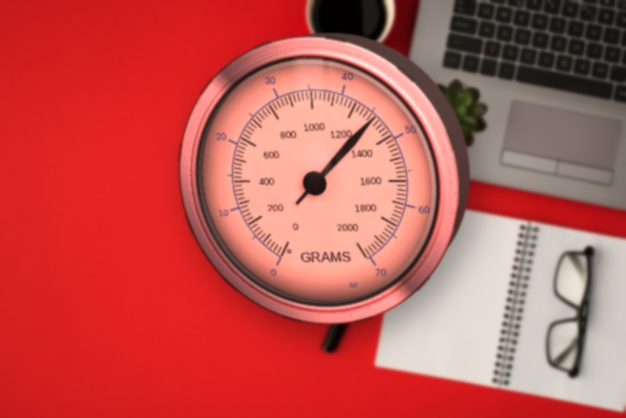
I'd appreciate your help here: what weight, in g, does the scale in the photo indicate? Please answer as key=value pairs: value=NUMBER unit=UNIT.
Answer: value=1300 unit=g
